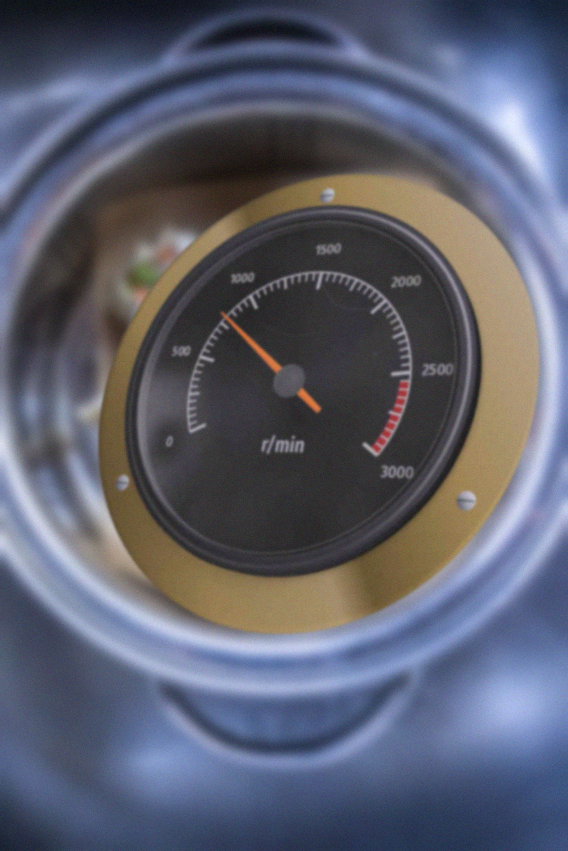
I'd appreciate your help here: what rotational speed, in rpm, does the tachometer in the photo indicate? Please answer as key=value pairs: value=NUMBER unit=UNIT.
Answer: value=800 unit=rpm
